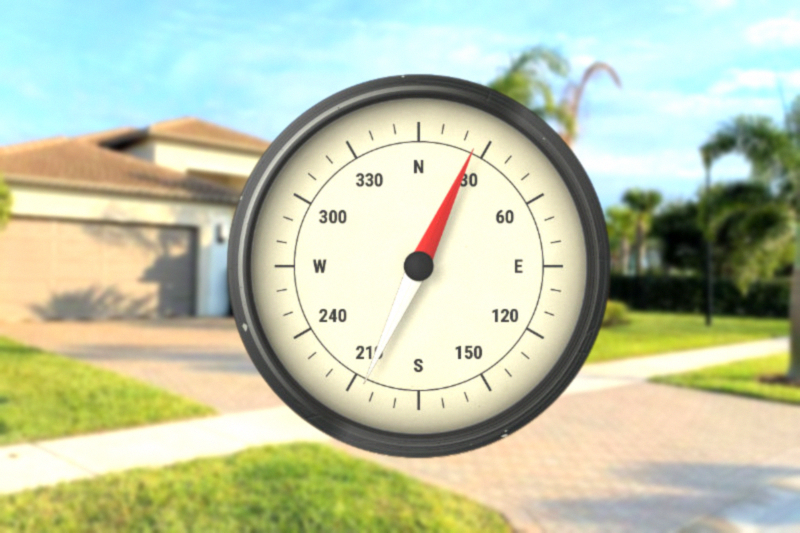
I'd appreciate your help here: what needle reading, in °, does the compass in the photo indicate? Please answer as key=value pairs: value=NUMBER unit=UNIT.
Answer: value=25 unit=°
